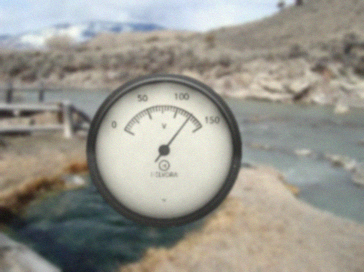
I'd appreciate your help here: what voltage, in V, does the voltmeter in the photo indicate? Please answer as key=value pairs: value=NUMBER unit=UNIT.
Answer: value=125 unit=V
